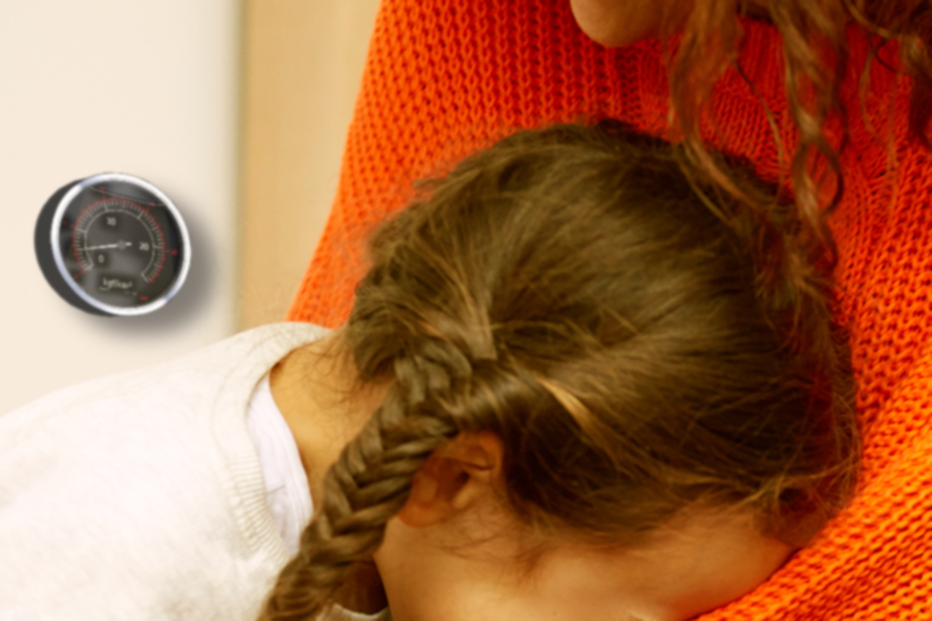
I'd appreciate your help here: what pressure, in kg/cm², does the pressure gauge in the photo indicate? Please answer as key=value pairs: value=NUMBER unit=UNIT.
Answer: value=2.5 unit=kg/cm²
